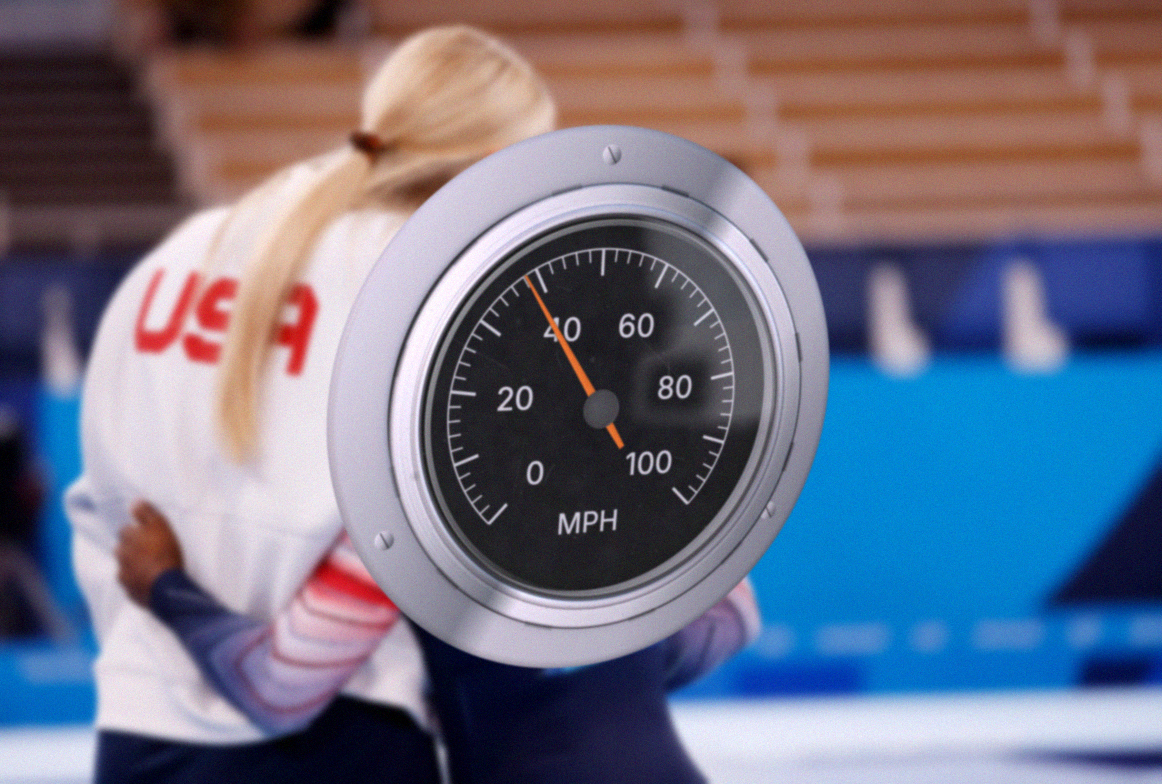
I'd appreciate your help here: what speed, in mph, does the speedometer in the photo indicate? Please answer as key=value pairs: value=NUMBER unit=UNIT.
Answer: value=38 unit=mph
